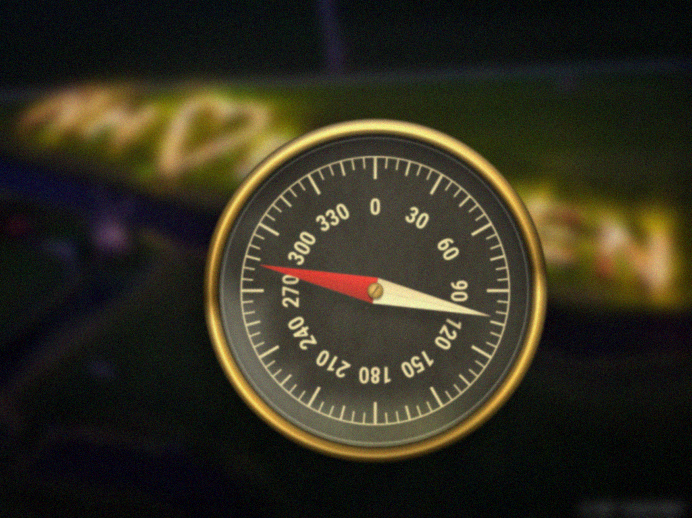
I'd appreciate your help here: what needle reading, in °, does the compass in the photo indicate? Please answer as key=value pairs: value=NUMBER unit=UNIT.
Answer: value=282.5 unit=°
